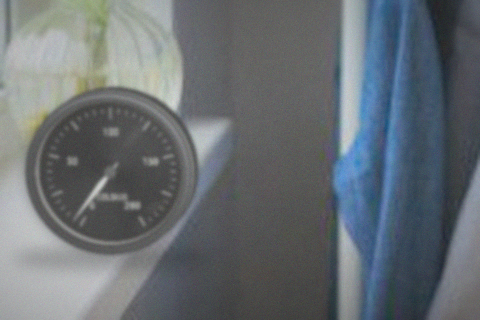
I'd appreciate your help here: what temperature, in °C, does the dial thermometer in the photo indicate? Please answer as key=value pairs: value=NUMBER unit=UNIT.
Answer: value=5 unit=°C
